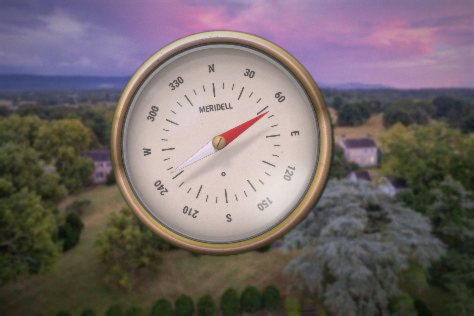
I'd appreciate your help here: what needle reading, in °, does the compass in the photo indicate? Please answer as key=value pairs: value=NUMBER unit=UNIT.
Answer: value=65 unit=°
